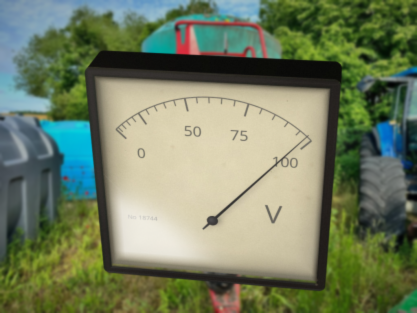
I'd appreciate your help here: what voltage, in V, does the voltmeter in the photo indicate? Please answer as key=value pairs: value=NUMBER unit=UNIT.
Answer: value=97.5 unit=V
